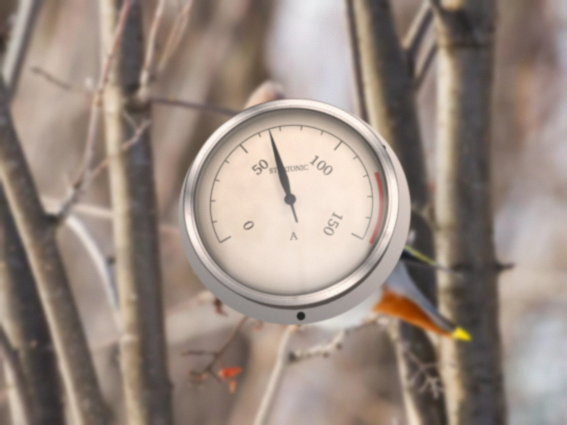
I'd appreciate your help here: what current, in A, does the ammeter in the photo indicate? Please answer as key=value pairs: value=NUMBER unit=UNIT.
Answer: value=65 unit=A
